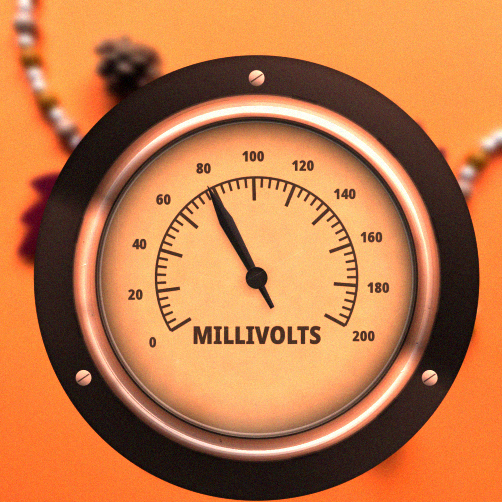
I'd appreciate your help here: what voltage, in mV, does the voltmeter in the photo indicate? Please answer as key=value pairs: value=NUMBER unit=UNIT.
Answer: value=78 unit=mV
